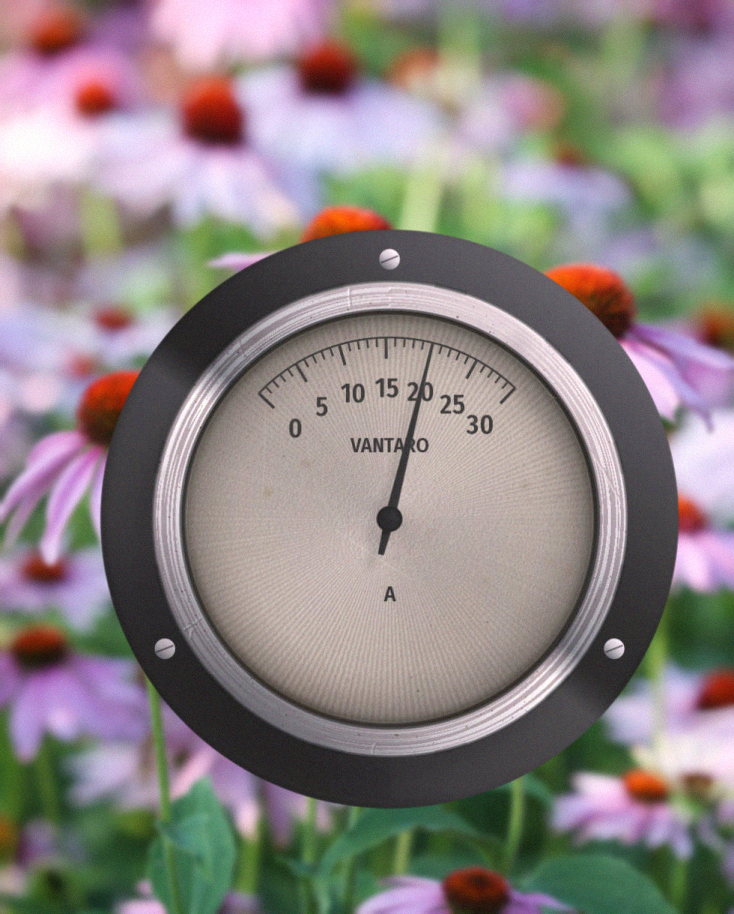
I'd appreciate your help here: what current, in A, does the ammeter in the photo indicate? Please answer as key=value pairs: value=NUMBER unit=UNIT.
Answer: value=20 unit=A
